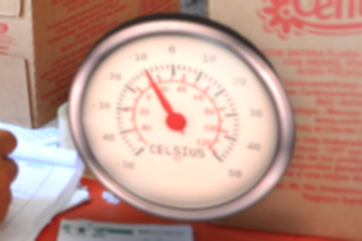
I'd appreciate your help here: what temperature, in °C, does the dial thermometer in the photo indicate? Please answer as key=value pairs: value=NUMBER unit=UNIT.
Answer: value=-10 unit=°C
